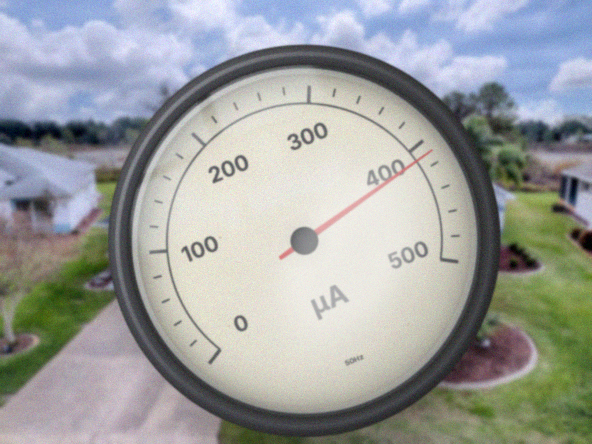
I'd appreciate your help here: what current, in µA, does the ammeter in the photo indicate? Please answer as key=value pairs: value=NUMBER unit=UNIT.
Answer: value=410 unit=µA
